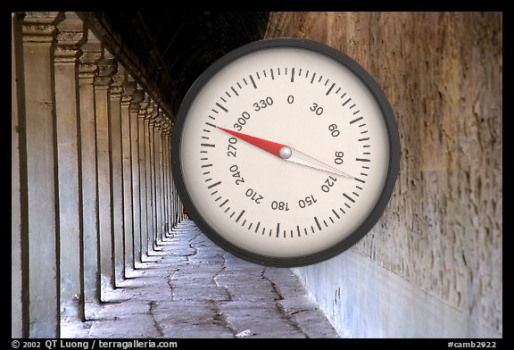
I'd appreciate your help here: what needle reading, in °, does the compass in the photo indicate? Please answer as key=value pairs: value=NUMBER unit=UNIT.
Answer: value=285 unit=°
